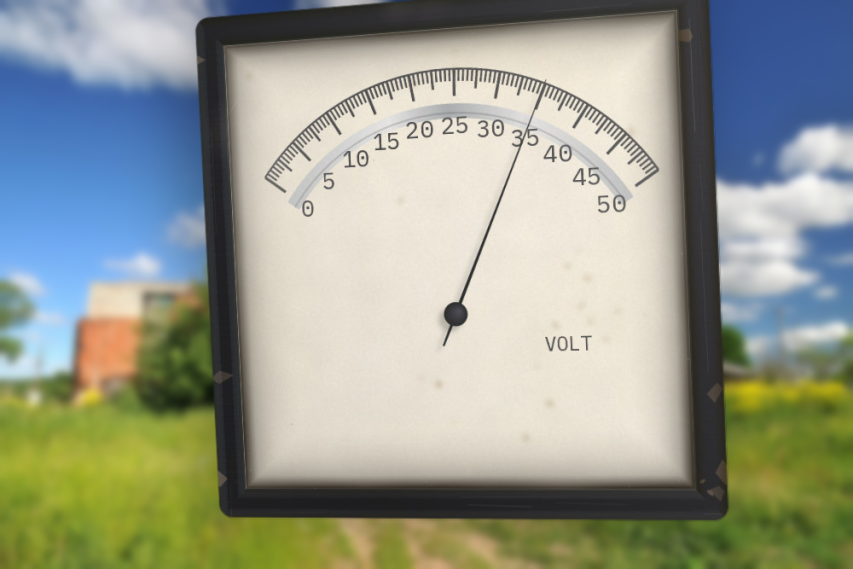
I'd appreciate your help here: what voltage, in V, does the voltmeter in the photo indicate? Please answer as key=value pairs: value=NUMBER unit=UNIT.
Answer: value=35 unit=V
